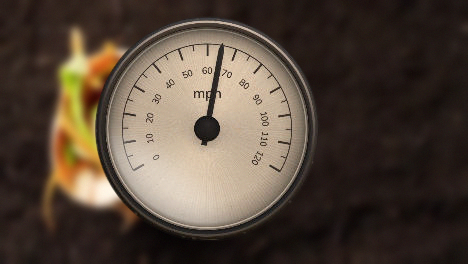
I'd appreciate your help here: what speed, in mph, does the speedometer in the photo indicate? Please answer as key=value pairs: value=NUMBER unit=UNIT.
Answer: value=65 unit=mph
